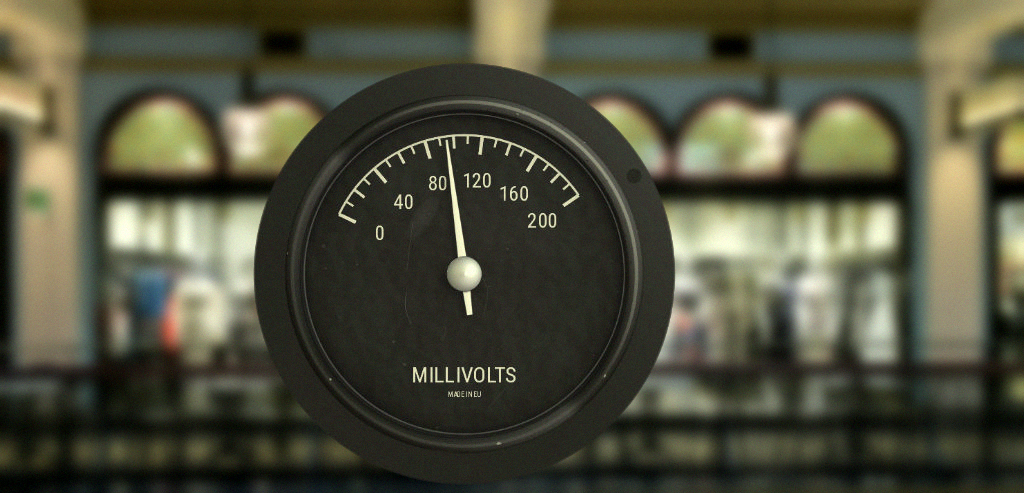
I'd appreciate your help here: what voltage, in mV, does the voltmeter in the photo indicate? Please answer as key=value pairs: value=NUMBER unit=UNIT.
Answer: value=95 unit=mV
